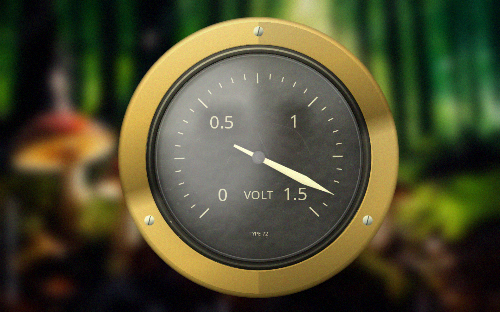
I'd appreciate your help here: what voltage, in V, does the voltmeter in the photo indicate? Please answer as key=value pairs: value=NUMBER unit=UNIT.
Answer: value=1.4 unit=V
